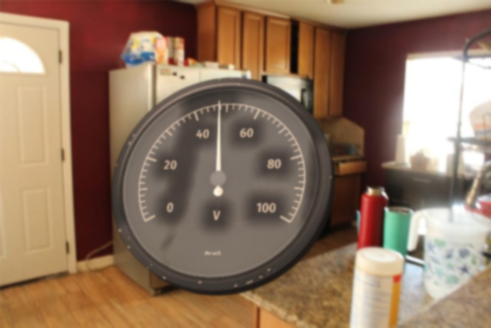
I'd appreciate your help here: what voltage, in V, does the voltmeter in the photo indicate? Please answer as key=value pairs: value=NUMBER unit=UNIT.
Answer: value=48 unit=V
